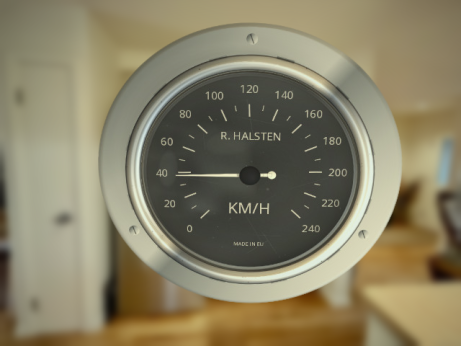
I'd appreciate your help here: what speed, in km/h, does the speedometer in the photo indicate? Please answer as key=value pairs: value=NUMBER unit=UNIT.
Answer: value=40 unit=km/h
